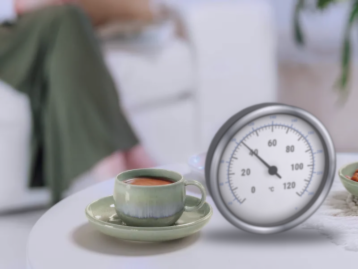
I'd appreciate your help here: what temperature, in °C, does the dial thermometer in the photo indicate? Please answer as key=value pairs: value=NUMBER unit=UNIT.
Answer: value=40 unit=°C
